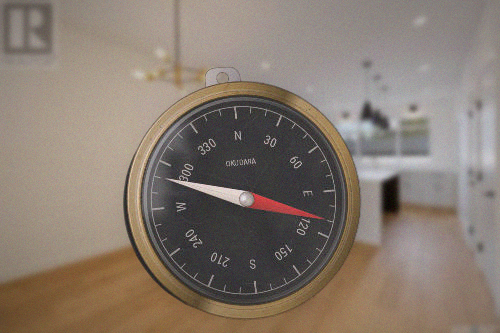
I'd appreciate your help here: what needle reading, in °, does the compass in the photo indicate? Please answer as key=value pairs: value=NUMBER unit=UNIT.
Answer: value=110 unit=°
